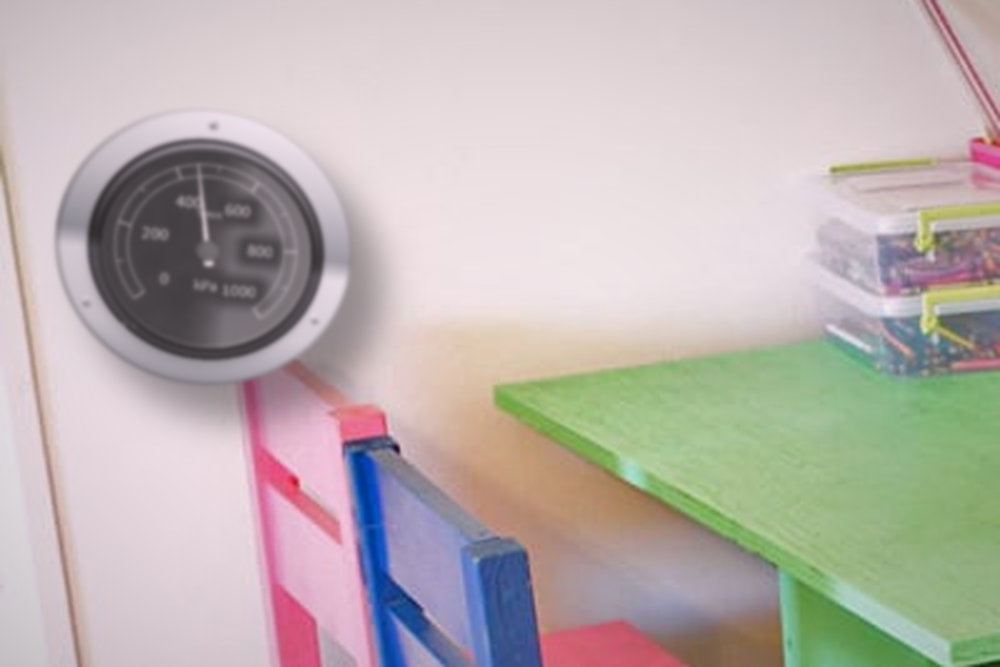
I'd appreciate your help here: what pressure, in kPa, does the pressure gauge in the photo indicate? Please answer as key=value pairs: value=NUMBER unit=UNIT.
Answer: value=450 unit=kPa
